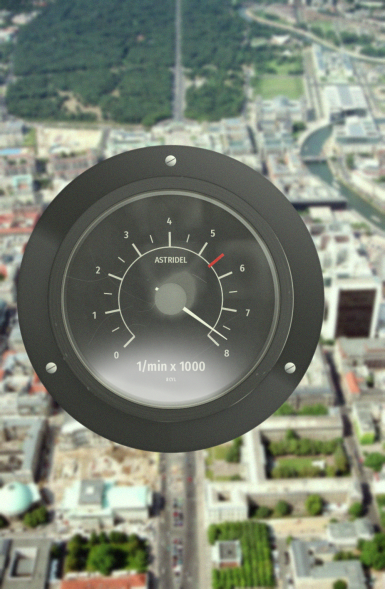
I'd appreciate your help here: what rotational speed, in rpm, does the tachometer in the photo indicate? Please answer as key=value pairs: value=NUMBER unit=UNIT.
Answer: value=7750 unit=rpm
